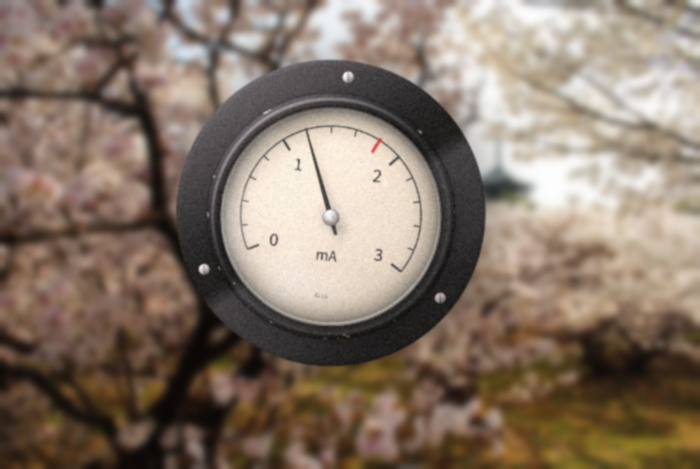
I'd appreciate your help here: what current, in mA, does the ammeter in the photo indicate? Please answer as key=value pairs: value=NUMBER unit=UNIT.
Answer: value=1.2 unit=mA
